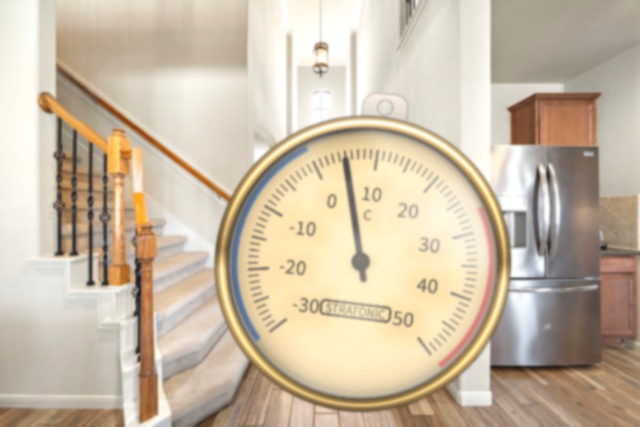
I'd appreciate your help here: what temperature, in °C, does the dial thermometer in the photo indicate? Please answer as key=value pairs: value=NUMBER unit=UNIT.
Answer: value=5 unit=°C
